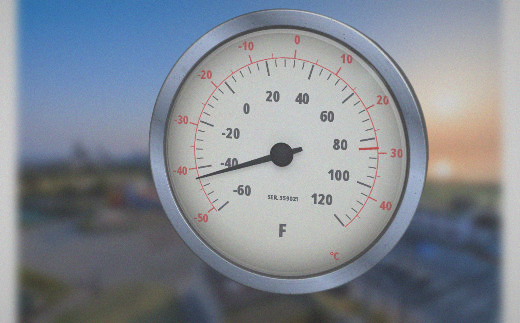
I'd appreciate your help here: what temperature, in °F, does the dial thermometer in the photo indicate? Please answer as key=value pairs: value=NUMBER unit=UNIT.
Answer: value=-44 unit=°F
